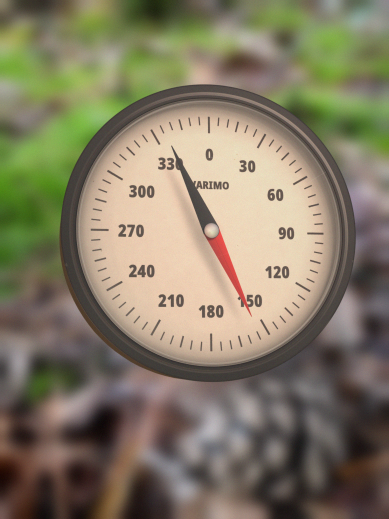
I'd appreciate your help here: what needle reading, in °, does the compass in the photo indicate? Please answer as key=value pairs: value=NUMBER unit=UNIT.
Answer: value=155 unit=°
